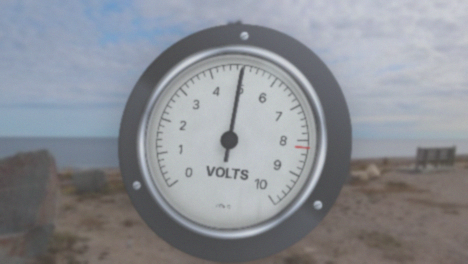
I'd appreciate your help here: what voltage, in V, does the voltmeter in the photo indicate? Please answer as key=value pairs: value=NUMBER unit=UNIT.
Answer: value=5 unit=V
